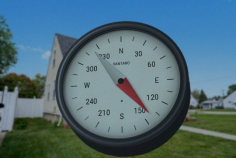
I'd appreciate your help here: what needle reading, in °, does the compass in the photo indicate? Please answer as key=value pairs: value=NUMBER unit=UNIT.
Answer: value=142.5 unit=°
